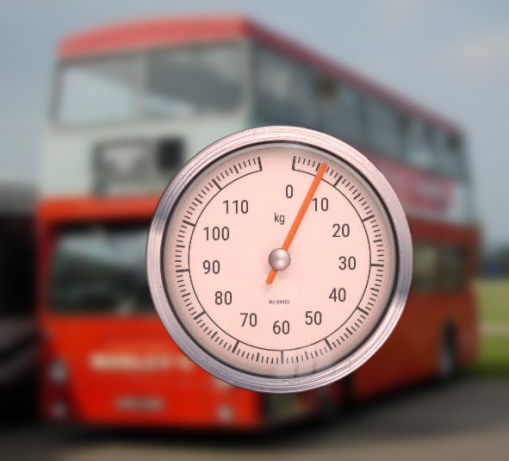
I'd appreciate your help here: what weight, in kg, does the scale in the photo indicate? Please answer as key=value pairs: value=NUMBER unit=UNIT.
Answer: value=6 unit=kg
